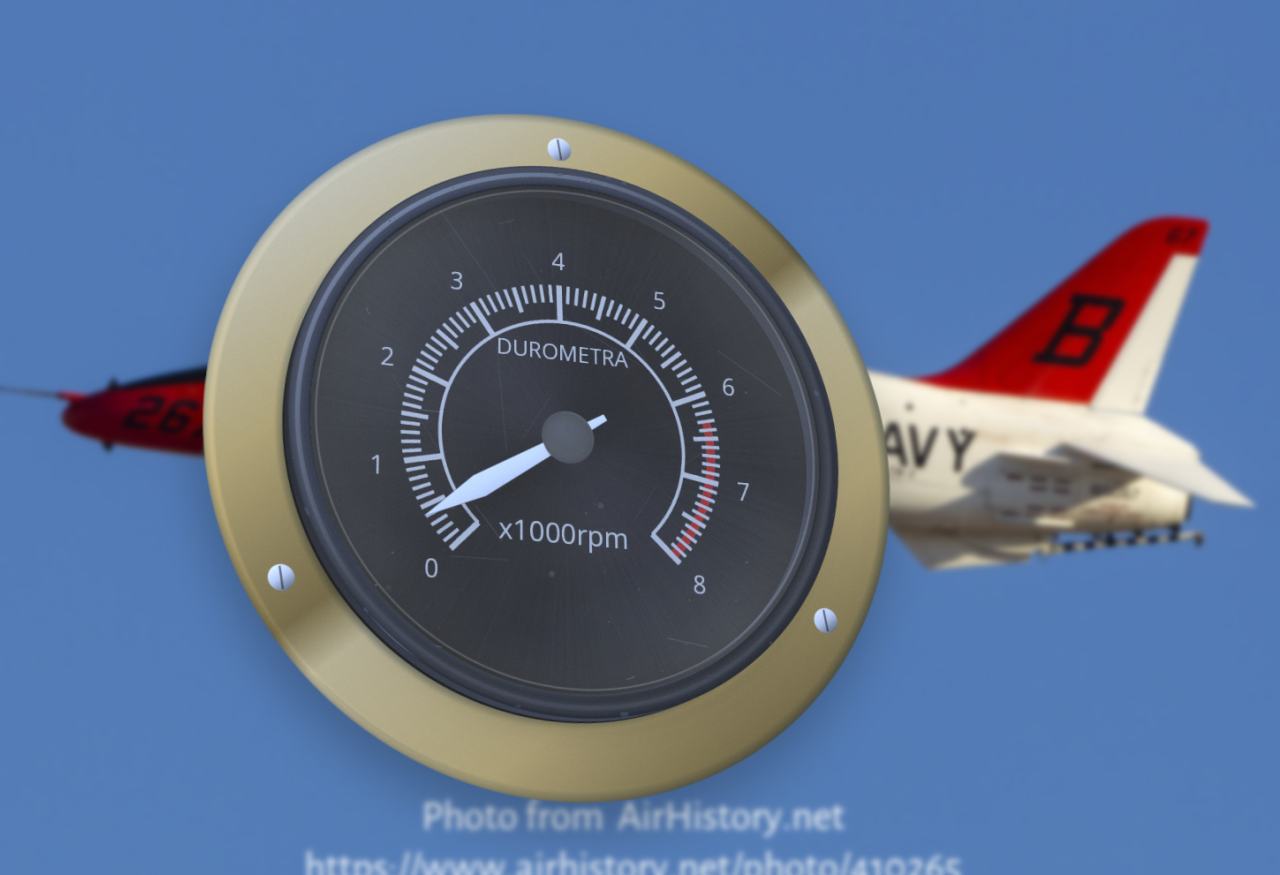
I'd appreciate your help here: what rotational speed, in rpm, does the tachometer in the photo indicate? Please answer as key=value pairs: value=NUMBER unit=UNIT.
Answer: value=400 unit=rpm
